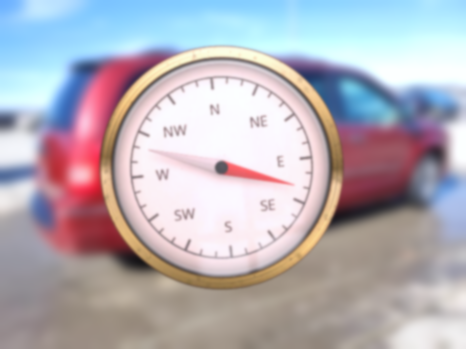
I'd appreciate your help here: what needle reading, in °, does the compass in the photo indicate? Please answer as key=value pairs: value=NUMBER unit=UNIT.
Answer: value=110 unit=°
